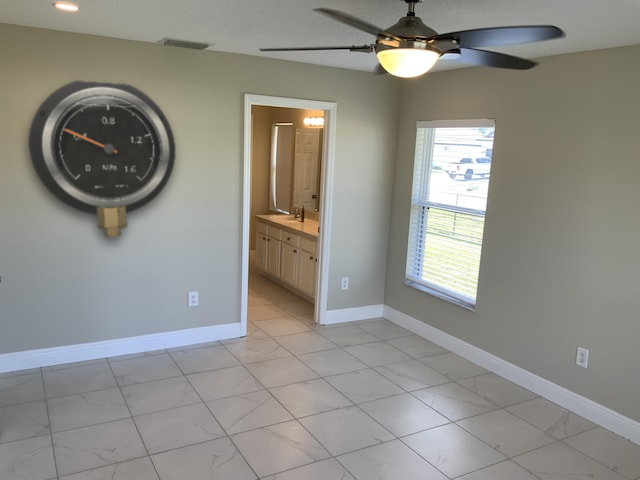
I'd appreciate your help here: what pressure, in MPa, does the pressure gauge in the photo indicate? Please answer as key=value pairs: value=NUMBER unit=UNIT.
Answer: value=0.4 unit=MPa
